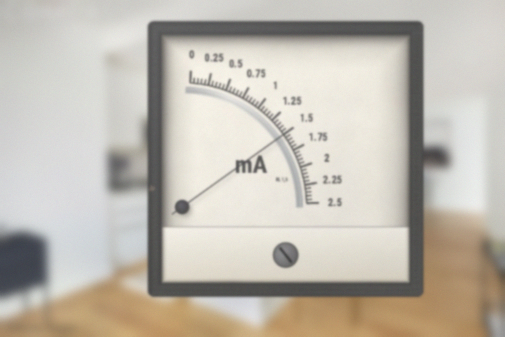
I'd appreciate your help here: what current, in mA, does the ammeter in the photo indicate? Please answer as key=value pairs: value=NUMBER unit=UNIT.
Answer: value=1.5 unit=mA
